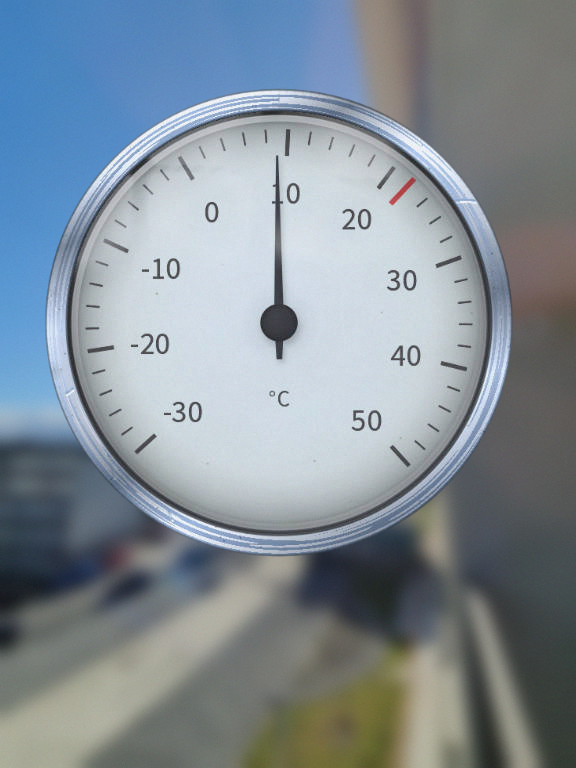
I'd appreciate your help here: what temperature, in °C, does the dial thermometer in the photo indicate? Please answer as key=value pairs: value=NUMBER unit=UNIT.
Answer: value=9 unit=°C
